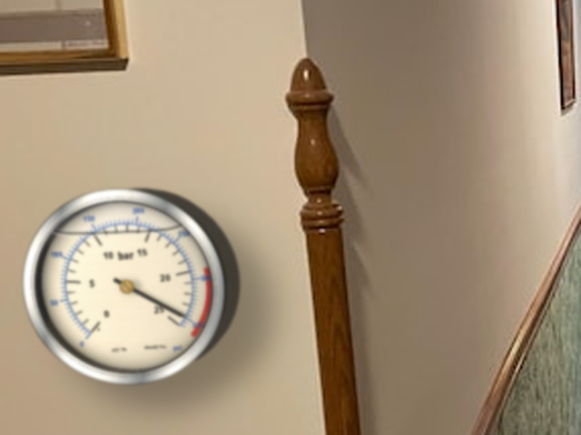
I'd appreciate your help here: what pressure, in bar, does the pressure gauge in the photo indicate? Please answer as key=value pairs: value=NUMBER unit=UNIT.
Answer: value=24 unit=bar
